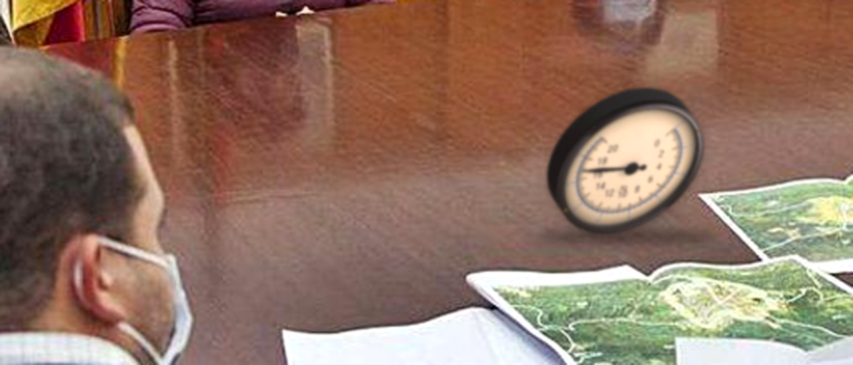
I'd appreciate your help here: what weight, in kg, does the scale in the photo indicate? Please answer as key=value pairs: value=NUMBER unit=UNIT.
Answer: value=17 unit=kg
